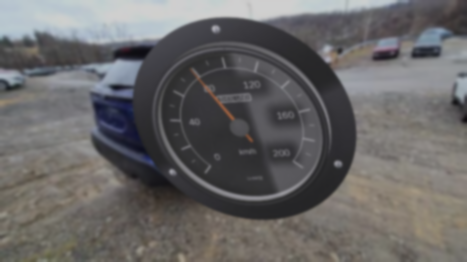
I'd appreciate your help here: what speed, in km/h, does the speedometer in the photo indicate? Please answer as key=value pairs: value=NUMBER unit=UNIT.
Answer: value=80 unit=km/h
